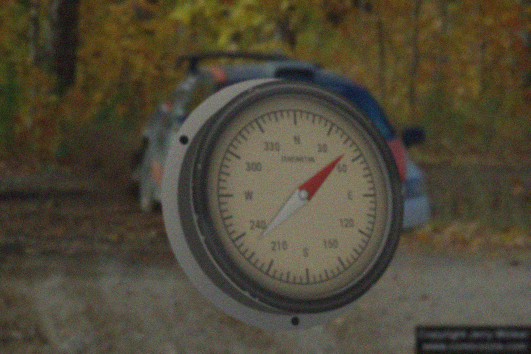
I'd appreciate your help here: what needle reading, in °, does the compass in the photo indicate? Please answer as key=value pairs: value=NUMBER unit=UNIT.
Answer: value=50 unit=°
